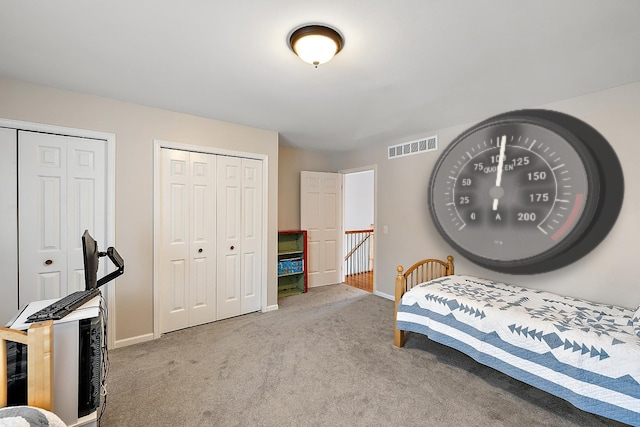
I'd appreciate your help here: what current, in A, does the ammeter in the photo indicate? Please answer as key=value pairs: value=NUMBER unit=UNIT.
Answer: value=105 unit=A
